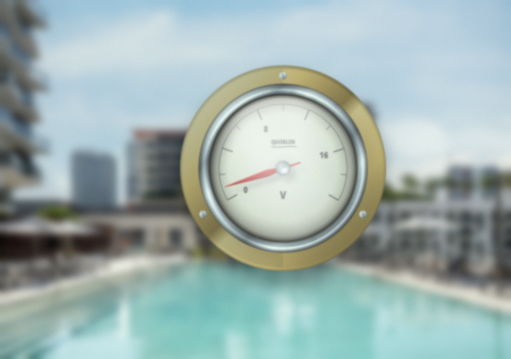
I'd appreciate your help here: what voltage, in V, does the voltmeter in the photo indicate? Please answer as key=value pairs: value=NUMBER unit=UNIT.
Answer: value=1 unit=V
